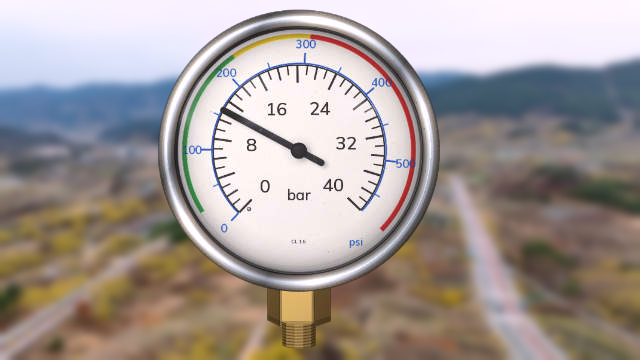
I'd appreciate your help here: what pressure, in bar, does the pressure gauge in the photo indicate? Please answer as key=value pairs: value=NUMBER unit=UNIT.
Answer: value=11 unit=bar
